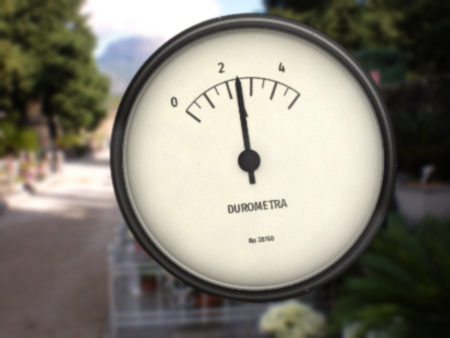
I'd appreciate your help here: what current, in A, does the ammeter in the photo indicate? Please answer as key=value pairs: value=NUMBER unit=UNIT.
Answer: value=2.5 unit=A
